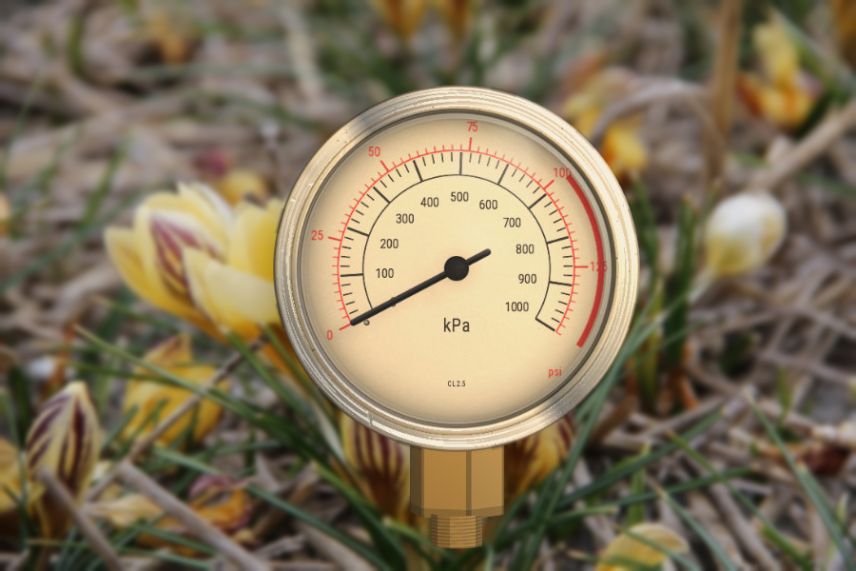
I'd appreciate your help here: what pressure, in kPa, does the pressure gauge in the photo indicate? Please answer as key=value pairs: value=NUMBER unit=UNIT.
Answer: value=0 unit=kPa
